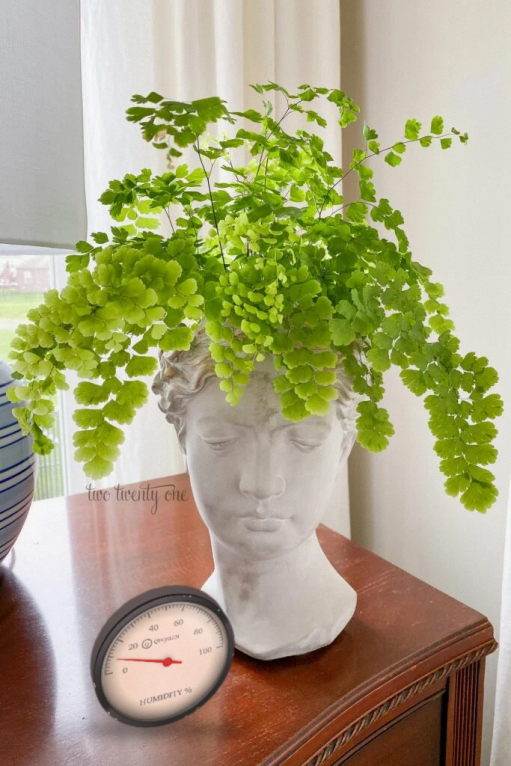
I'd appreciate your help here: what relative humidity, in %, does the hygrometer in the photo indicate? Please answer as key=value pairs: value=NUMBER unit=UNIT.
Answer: value=10 unit=%
